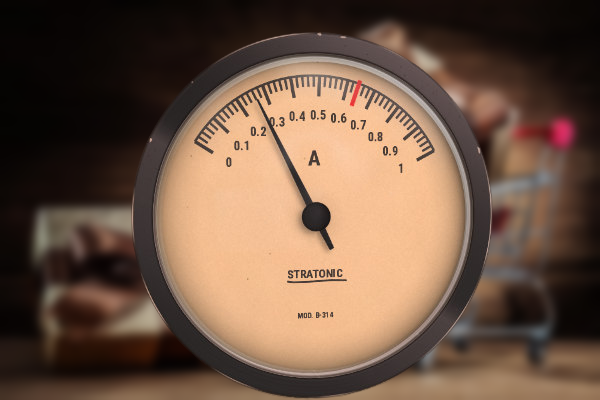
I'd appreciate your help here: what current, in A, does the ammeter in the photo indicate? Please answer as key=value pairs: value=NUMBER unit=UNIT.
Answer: value=0.26 unit=A
